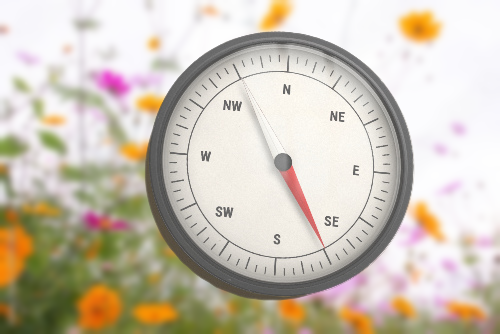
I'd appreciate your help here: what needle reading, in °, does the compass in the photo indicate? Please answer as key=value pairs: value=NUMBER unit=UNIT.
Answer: value=150 unit=°
